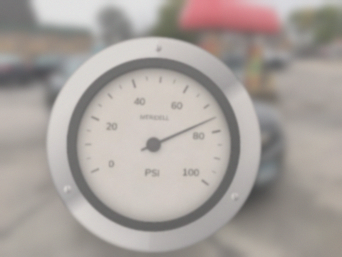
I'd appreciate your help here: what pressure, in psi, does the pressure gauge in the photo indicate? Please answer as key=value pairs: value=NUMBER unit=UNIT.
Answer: value=75 unit=psi
